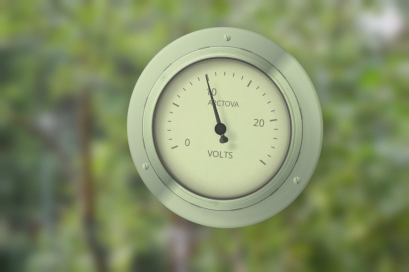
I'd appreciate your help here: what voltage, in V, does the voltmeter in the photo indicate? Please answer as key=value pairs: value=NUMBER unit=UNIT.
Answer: value=10 unit=V
